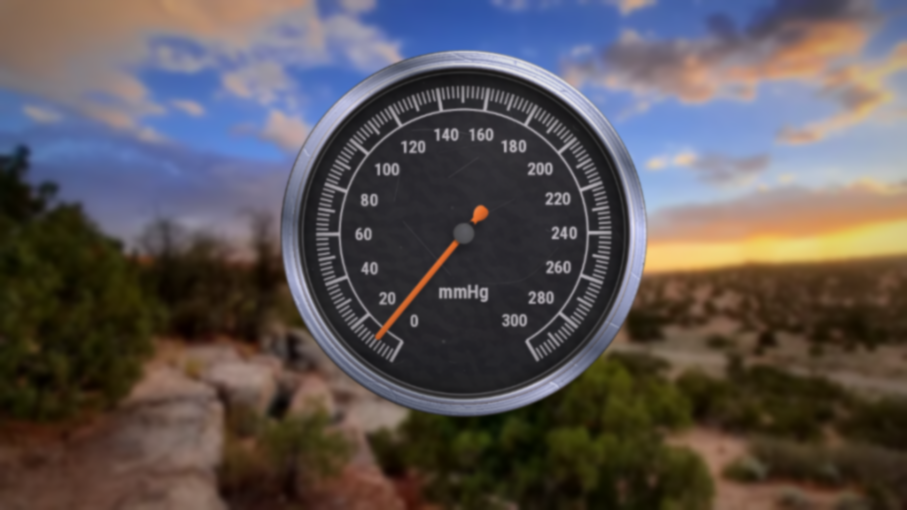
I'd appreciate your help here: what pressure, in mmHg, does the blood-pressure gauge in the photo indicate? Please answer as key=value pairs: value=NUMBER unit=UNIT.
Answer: value=10 unit=mmHg
